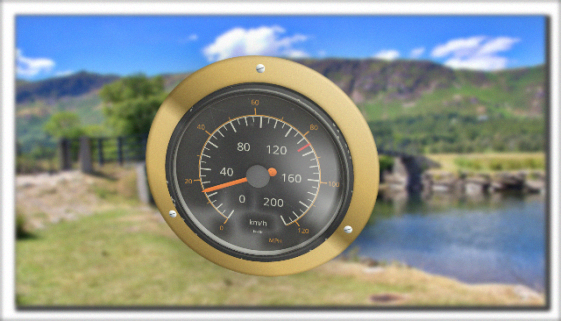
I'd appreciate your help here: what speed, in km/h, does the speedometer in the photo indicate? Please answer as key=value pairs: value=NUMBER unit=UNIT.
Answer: value=25 unit=km/h
